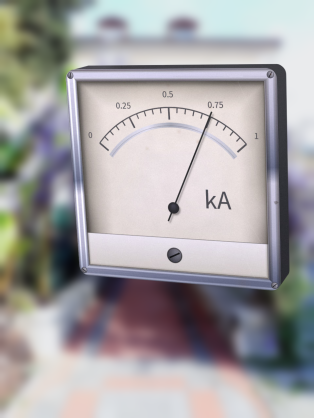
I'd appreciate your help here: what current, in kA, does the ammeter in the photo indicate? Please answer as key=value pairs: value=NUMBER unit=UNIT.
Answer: value=0.75 unit=kA
